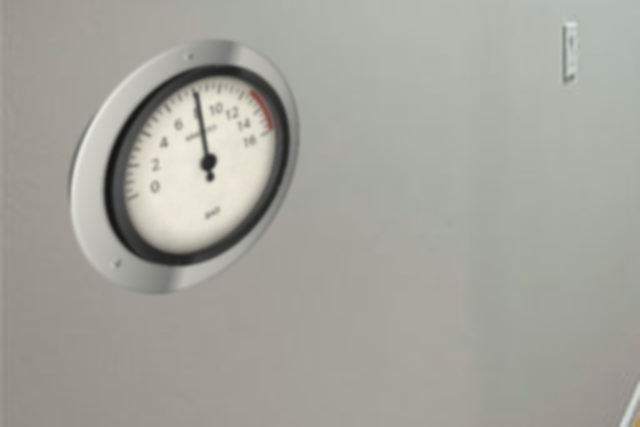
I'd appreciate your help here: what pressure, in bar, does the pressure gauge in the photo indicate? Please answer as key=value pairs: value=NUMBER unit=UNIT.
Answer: value=8 unit=bar
